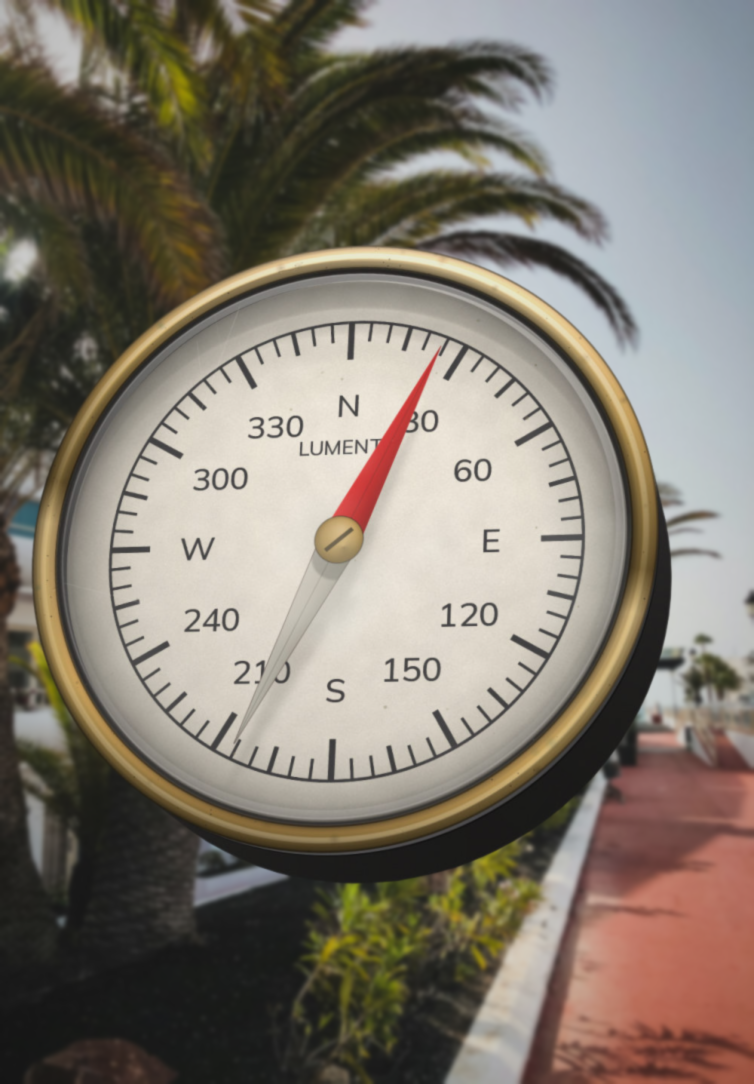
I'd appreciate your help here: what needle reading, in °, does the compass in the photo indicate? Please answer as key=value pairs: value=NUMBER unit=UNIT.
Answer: value=25 unit=°
